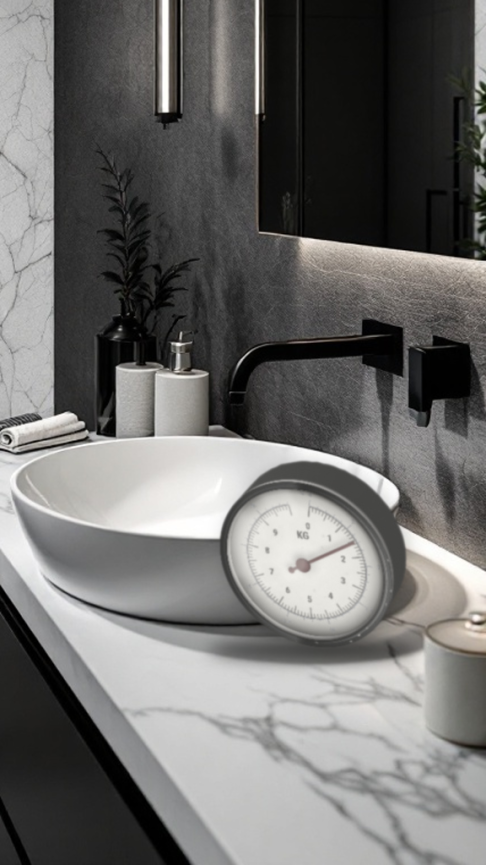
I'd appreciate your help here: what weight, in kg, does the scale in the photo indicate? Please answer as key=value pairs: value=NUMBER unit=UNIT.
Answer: value=1.5 unit=kg
